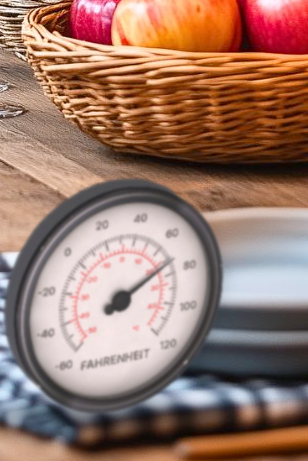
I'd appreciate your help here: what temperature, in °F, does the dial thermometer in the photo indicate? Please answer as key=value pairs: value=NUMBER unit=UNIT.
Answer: value=70 unit=°F
